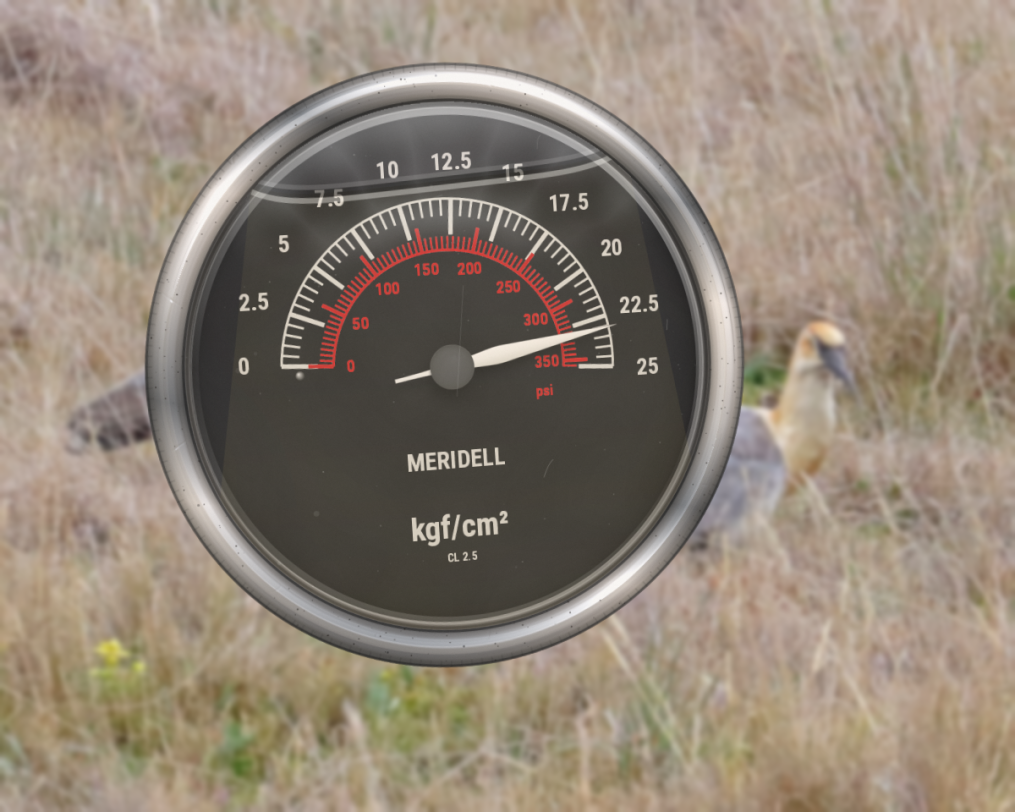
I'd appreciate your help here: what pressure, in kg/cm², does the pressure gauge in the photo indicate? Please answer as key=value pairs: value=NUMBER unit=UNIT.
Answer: value=23 unit=kg/cm²
